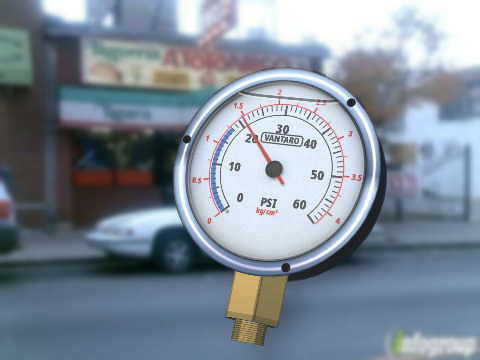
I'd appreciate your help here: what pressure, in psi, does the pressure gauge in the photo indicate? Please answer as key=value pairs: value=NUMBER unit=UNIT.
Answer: value=21 unit=psi
